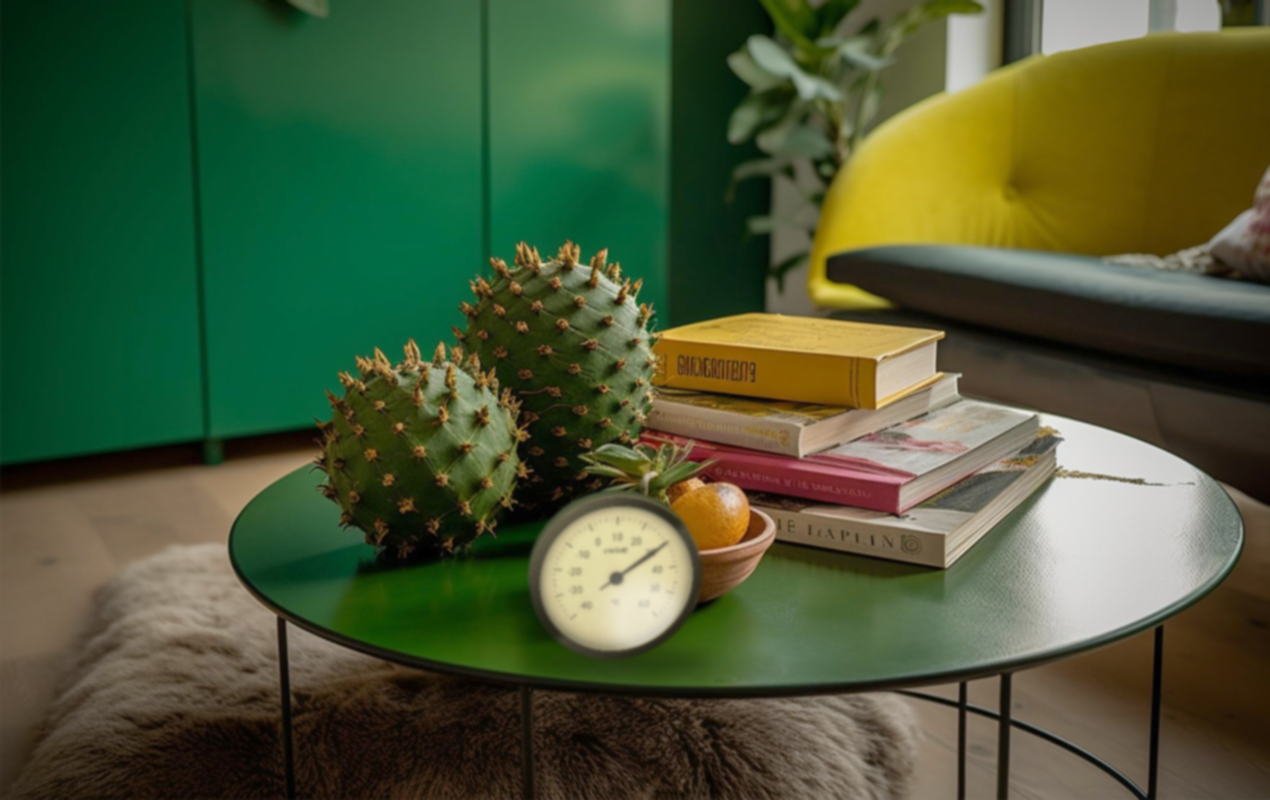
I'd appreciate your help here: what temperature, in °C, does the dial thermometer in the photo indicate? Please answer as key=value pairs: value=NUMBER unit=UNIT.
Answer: value=30 unit=°C
